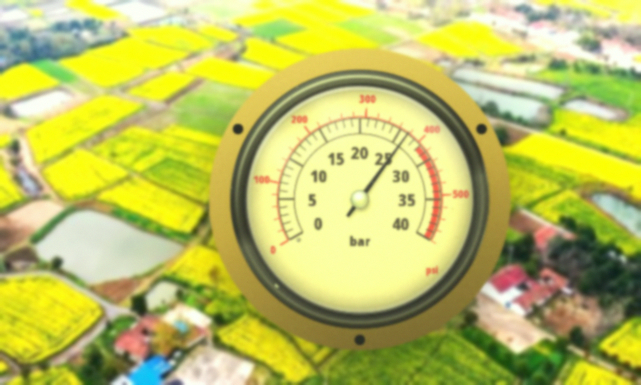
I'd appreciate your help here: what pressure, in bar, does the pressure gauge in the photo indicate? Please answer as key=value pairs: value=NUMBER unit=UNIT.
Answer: value=26 unit=bar
